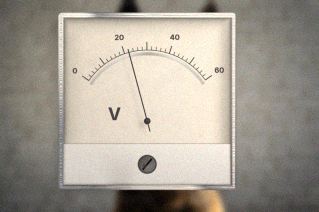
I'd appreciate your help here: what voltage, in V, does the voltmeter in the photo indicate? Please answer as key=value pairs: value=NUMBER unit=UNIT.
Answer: value=22 unit=V
